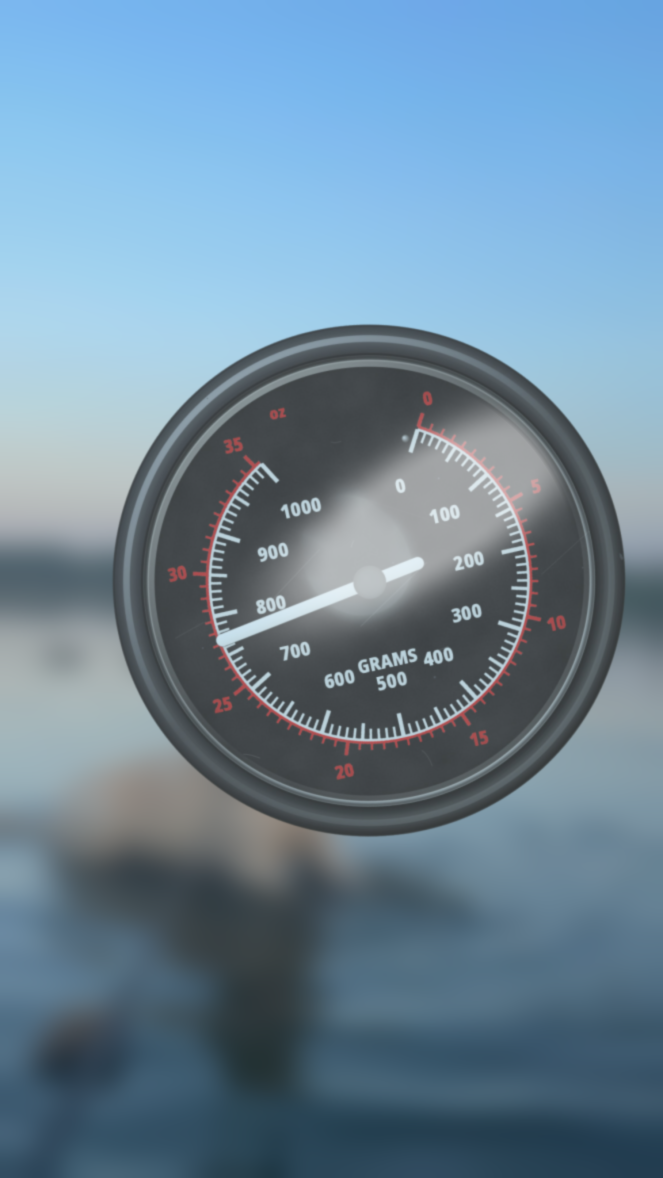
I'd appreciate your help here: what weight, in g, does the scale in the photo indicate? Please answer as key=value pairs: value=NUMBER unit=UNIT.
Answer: value=770 unit=g
